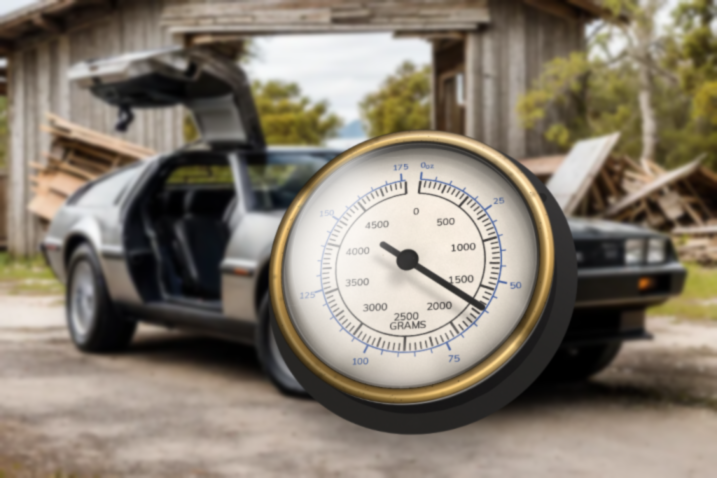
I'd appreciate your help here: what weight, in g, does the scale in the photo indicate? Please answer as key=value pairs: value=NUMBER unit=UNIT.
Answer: value=1700 unit=g
